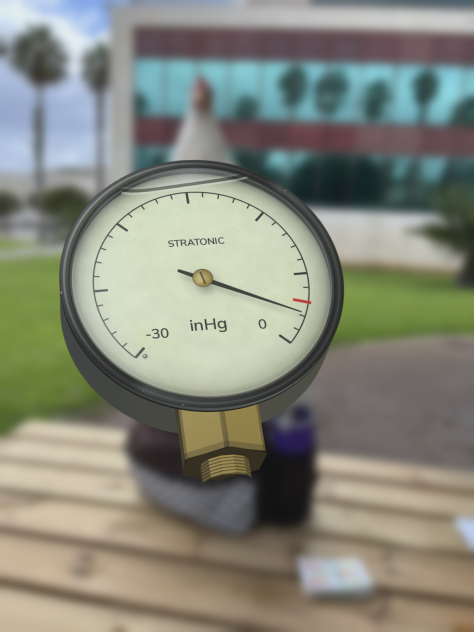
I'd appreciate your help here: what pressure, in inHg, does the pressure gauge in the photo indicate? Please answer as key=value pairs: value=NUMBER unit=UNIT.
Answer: value=-2 unit=inHg
